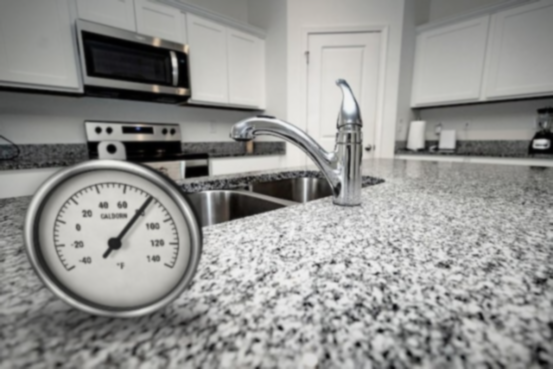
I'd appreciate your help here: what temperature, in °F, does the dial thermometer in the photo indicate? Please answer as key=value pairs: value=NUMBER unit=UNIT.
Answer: value=80 unit=°F
